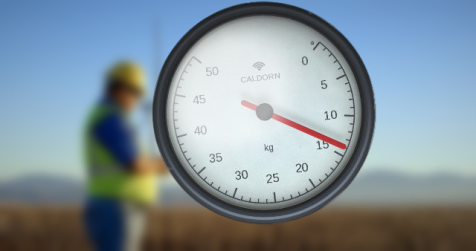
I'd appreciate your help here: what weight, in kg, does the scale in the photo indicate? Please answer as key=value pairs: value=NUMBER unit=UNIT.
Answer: value=14 unit=kg
